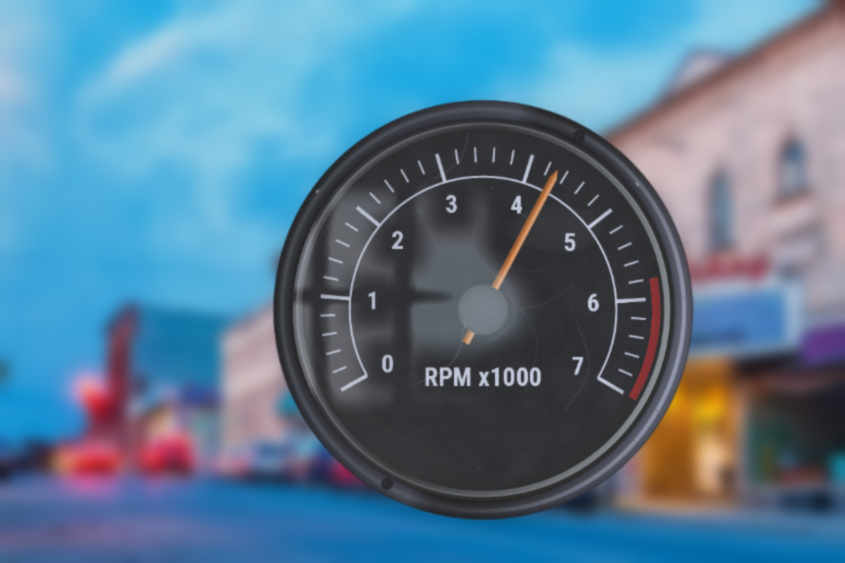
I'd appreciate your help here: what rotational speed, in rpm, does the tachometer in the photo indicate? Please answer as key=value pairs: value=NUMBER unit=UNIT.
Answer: value=4300 unit=rpm
